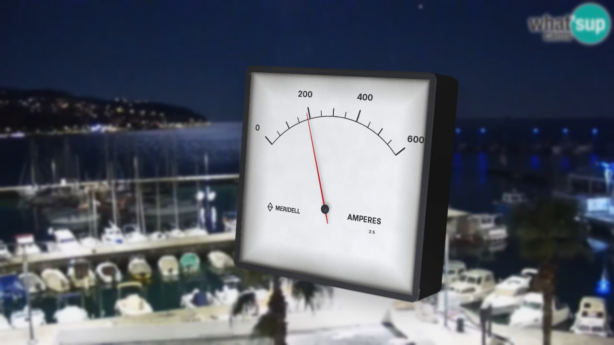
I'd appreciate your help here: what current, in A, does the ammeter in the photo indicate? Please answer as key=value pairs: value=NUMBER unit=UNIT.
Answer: value=200 unit=A
